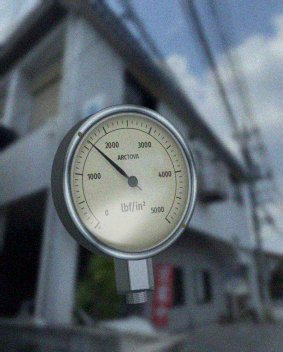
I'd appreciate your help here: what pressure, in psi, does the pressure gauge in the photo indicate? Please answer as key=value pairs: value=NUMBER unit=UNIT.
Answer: value=1600 unit=psi
